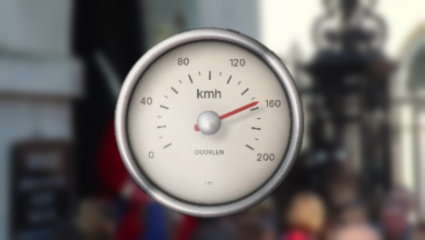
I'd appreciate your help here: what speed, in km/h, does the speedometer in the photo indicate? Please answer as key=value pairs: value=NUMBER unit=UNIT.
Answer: value=155 unit=km/h
